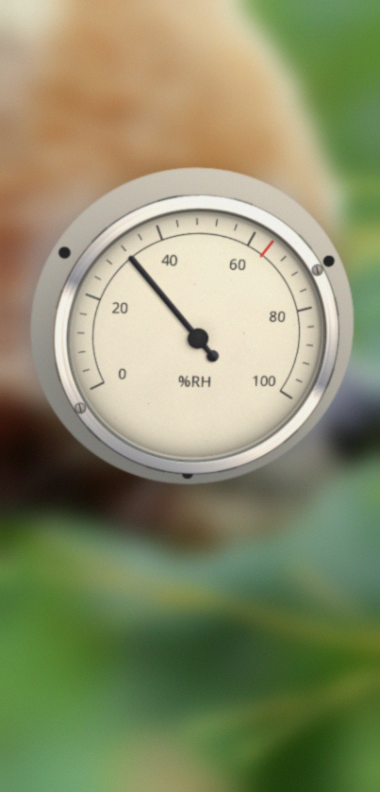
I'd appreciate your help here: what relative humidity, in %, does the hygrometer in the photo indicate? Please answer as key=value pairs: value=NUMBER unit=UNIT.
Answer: value=32 unit=%
